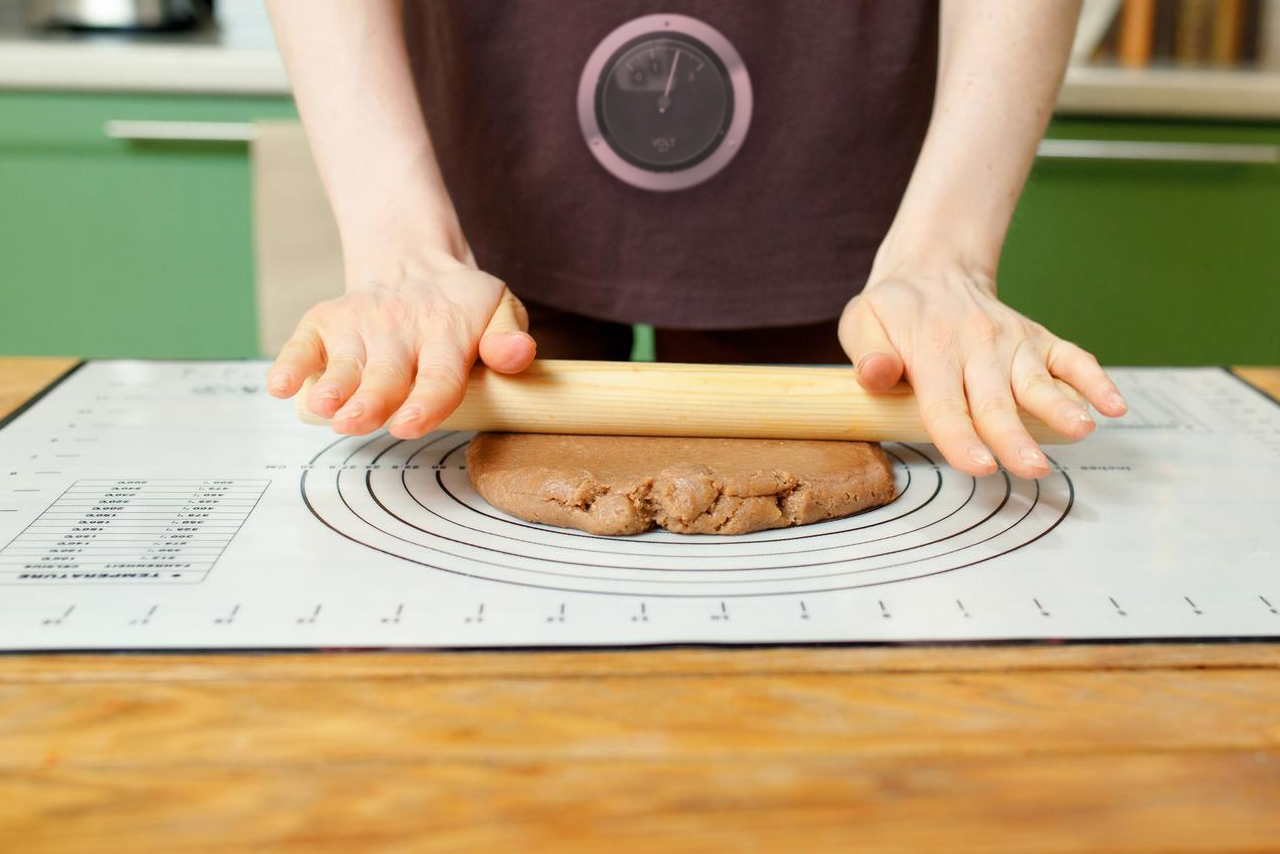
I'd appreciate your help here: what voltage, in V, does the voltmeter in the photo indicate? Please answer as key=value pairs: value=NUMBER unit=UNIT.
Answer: value=2 unit=V
